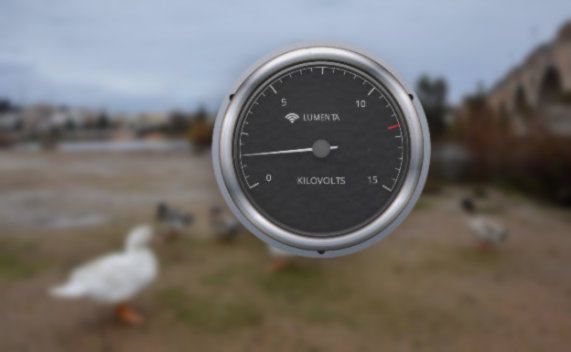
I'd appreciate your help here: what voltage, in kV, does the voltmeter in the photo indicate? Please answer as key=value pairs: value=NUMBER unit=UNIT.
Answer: value=1.5 unit=kV
